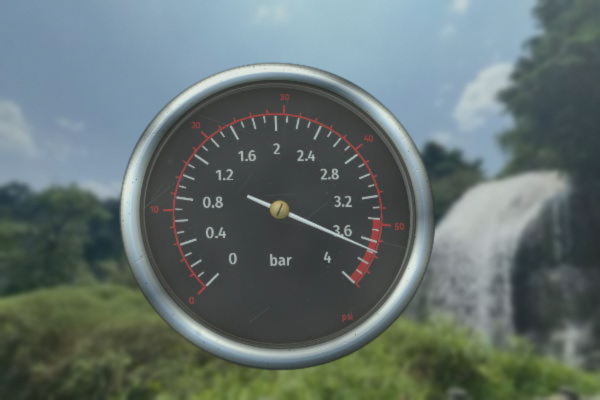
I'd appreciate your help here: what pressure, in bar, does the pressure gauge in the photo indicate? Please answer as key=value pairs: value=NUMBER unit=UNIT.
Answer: value=3.7 unit=bar
